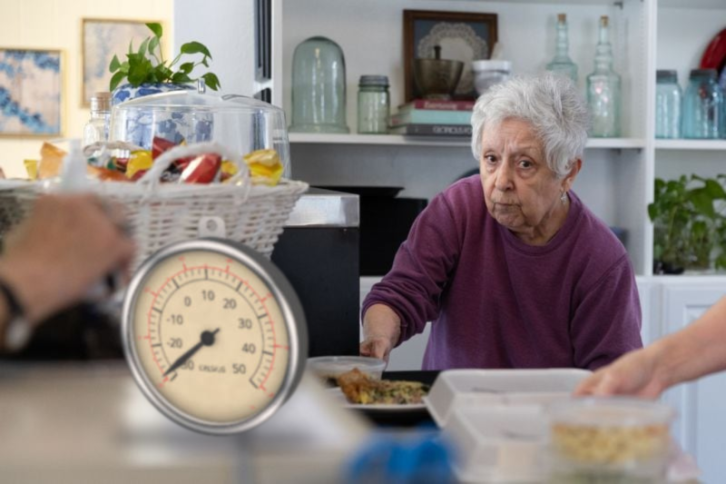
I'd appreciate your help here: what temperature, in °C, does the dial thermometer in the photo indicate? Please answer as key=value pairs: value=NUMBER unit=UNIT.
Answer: value=-28 unit=°C
